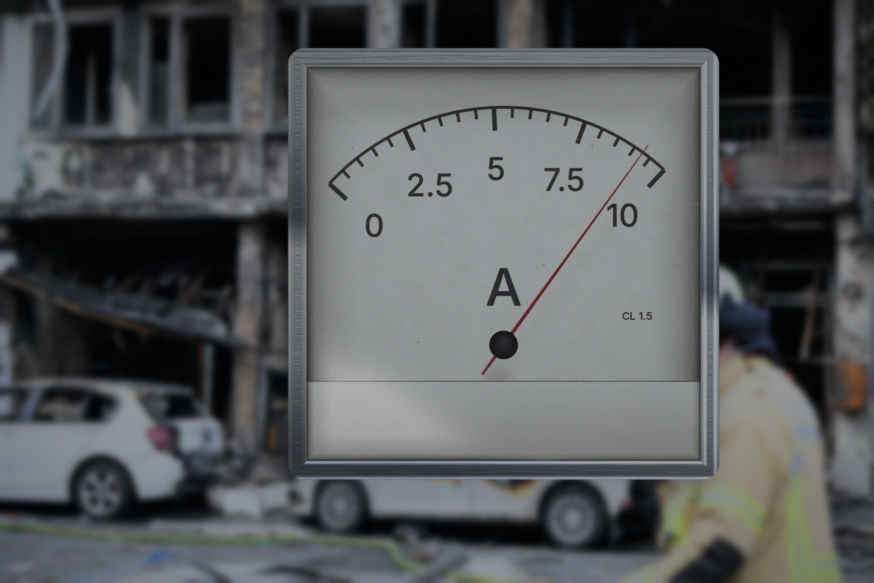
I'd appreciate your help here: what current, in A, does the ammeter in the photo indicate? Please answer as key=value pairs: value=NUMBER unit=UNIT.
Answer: value=9.25 unit=A
